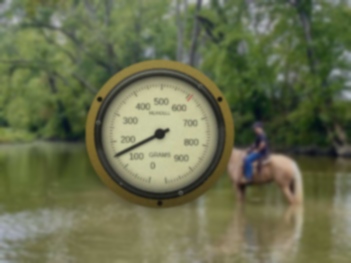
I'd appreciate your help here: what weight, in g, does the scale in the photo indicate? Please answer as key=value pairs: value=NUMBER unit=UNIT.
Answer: value=150 unit=g
